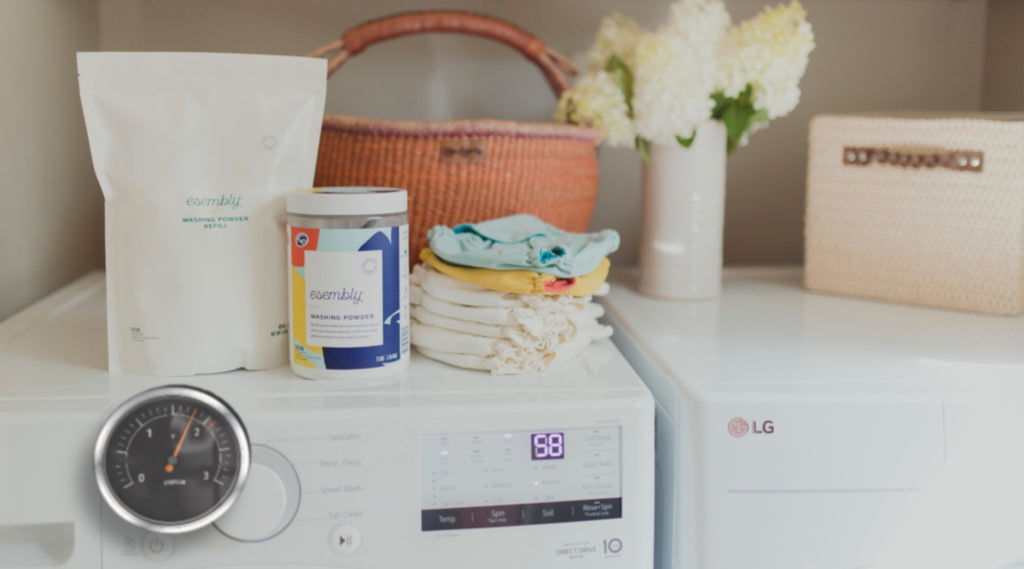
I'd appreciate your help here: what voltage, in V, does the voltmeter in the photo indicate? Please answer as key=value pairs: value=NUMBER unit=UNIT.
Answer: value=1.8 unit=V
